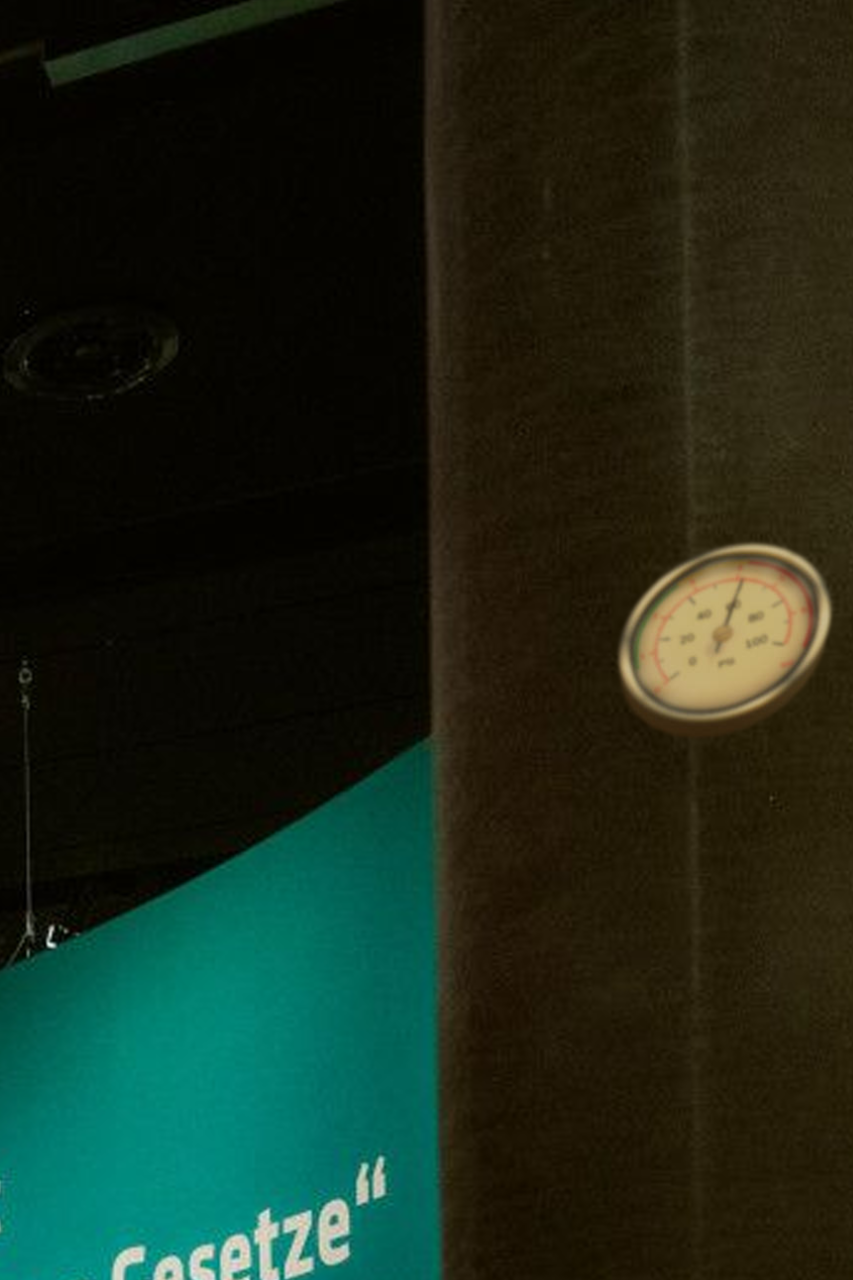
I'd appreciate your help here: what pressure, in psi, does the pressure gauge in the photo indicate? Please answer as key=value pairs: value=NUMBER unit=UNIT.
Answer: value=60 unit=psi
